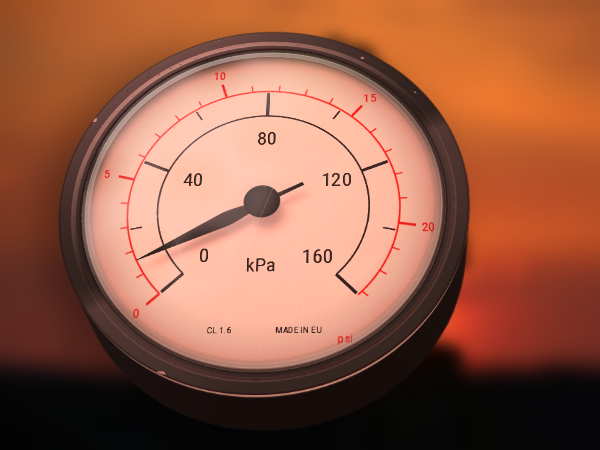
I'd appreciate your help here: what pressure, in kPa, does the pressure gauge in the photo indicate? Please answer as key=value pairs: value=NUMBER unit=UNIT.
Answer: value=10 unit=kPa
